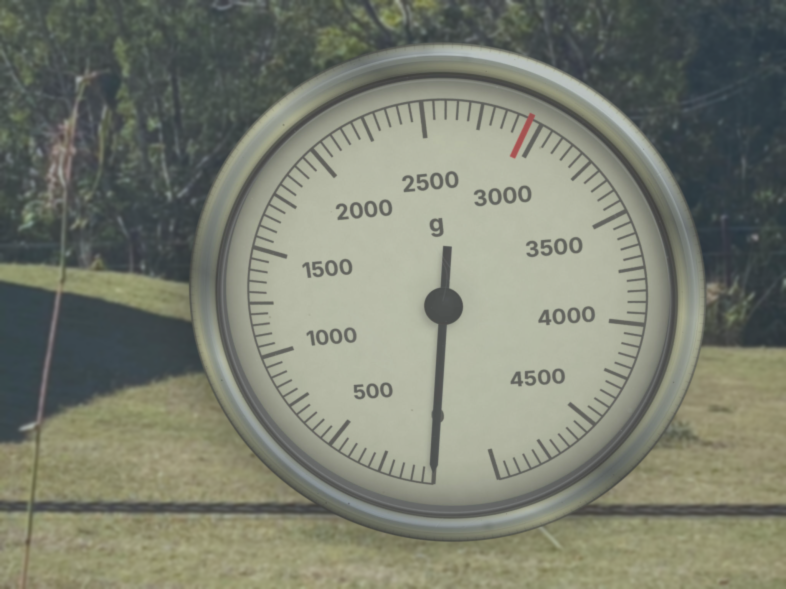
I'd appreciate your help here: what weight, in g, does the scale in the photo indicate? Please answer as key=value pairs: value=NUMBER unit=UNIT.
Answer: value=0 unit=g
